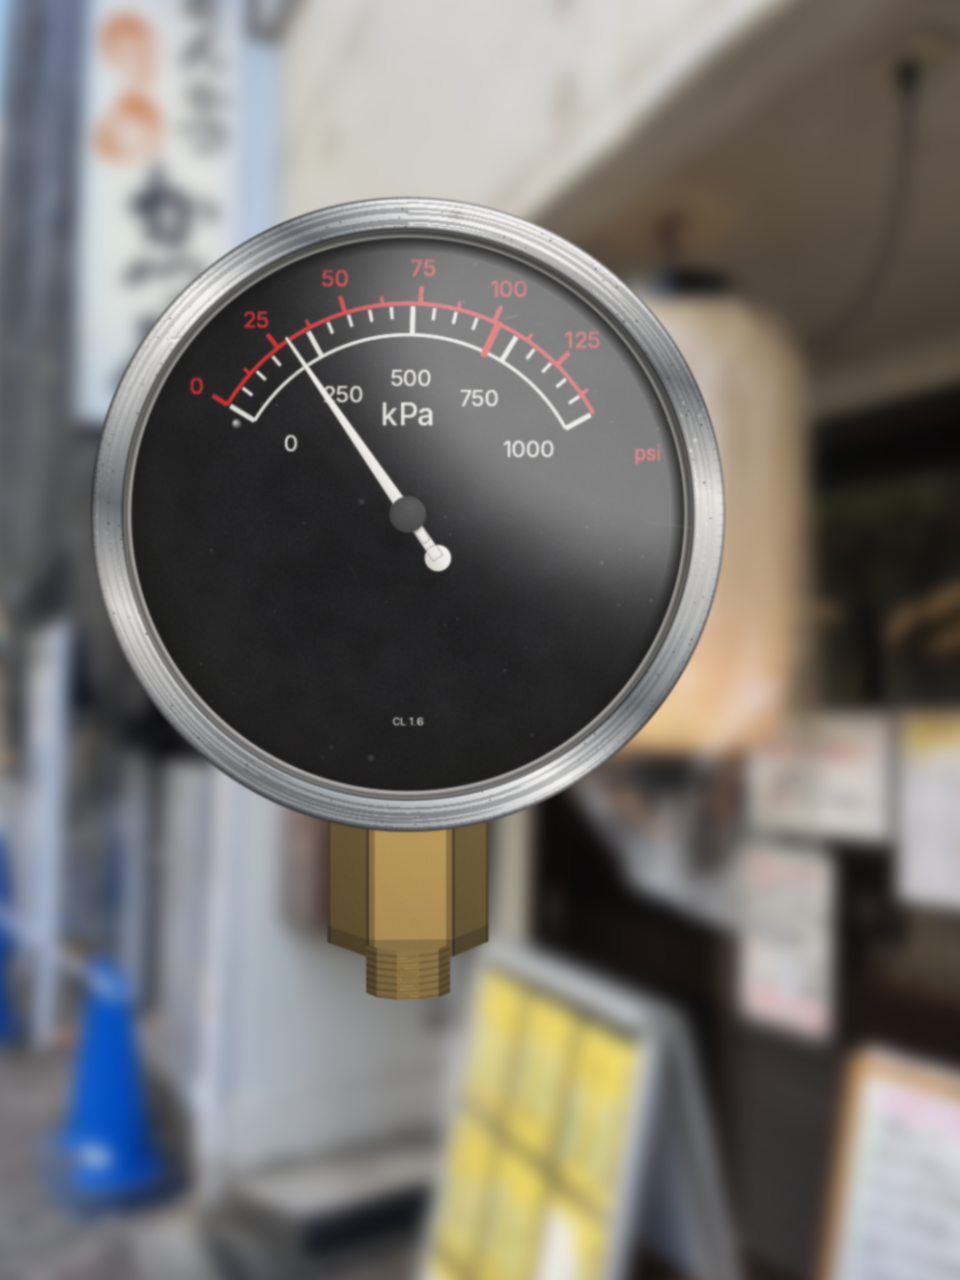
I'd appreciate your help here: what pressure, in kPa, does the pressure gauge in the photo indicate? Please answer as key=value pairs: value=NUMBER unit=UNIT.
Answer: value=200 unit=kPa
